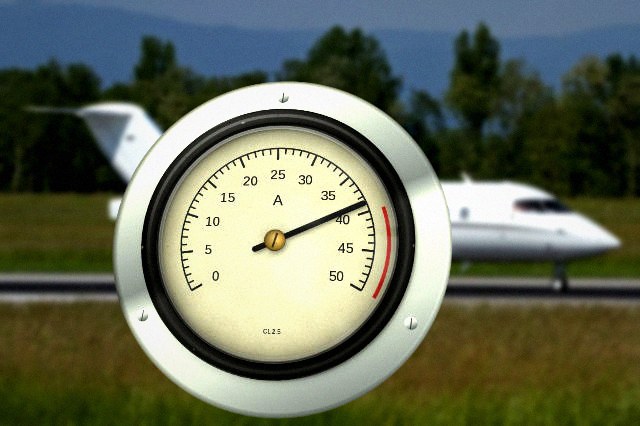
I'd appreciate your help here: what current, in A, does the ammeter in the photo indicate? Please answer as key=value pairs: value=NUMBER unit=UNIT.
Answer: value=39 unit=A
